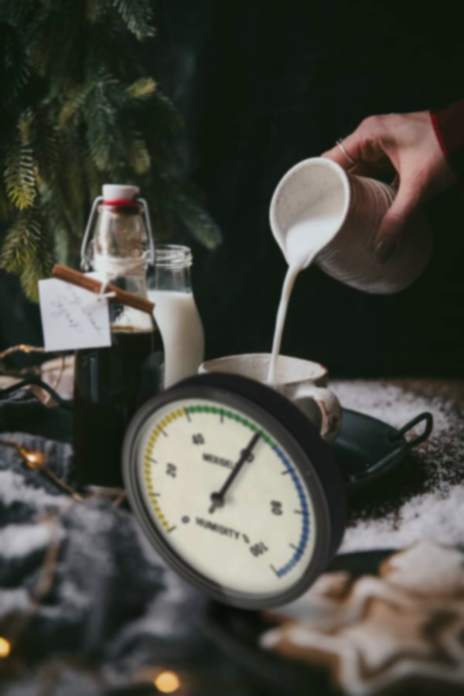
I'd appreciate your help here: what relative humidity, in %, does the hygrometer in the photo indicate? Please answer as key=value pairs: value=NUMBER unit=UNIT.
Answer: value=60 unit=%
